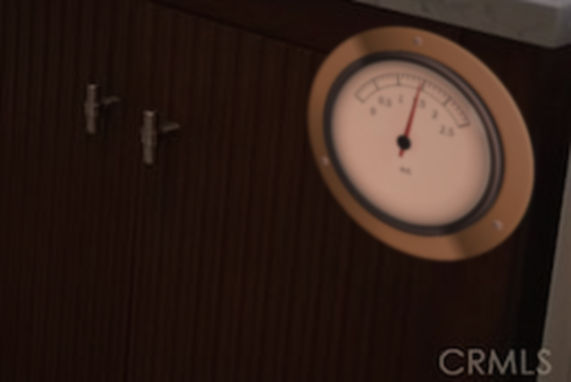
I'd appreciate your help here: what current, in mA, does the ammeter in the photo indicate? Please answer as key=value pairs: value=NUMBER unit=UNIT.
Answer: value=1.5 unit=mA
